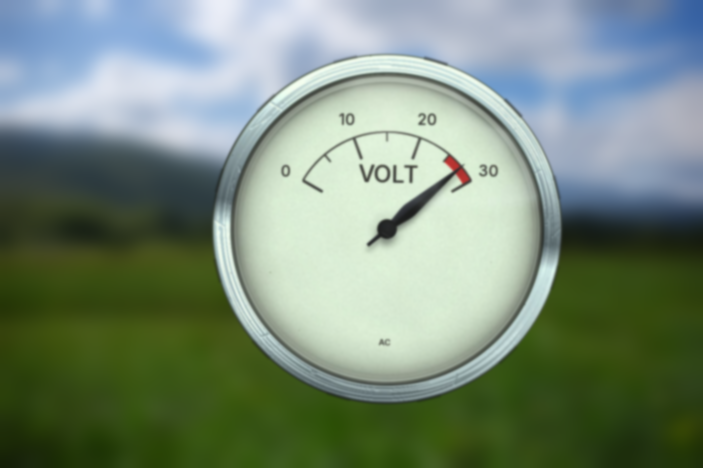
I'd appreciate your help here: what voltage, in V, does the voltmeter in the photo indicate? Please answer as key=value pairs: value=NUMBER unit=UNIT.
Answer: value=27.5 unit=V
